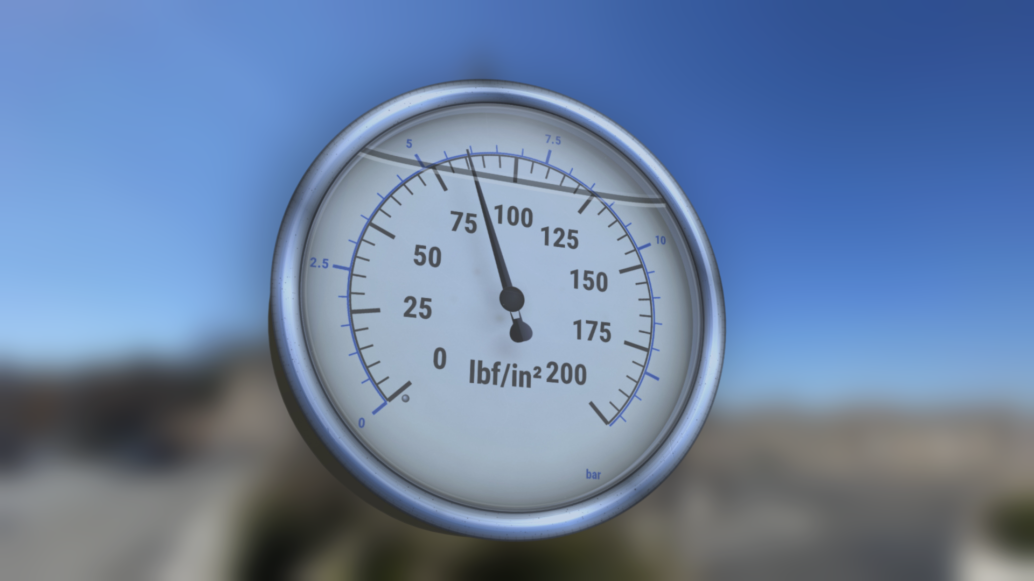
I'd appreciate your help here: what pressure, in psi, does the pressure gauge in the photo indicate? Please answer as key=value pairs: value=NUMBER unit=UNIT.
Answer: value=85 unit=psi
